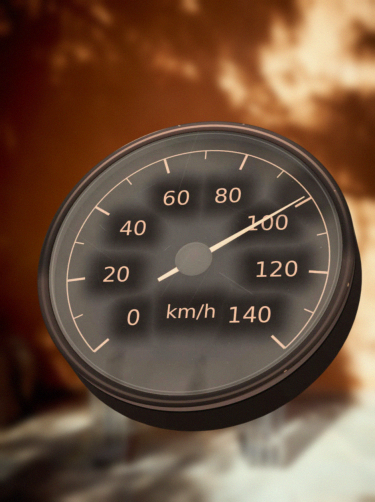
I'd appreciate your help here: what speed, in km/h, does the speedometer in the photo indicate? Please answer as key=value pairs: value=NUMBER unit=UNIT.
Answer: value=100 unit=km/h
